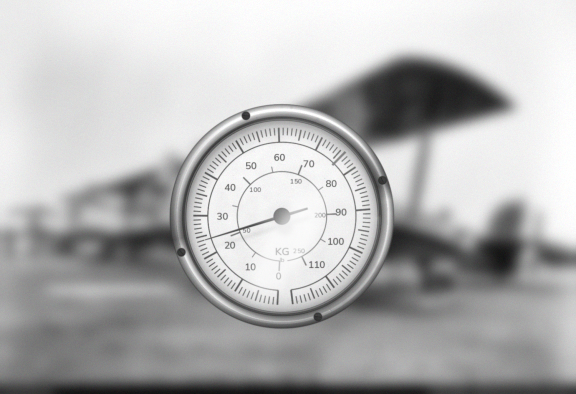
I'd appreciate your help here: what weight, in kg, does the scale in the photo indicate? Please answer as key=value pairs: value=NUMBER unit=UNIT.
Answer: value=24 unit=kg
